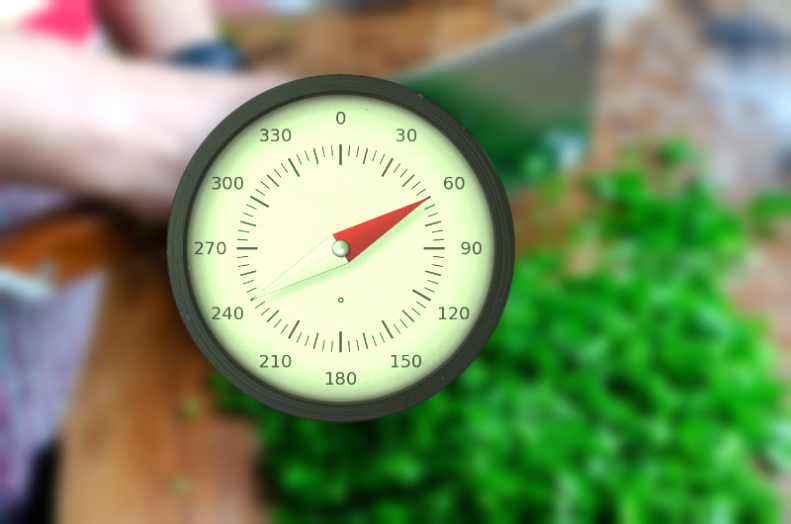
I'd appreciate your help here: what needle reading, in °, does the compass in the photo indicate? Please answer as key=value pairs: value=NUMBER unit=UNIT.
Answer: value=60 unit=°
